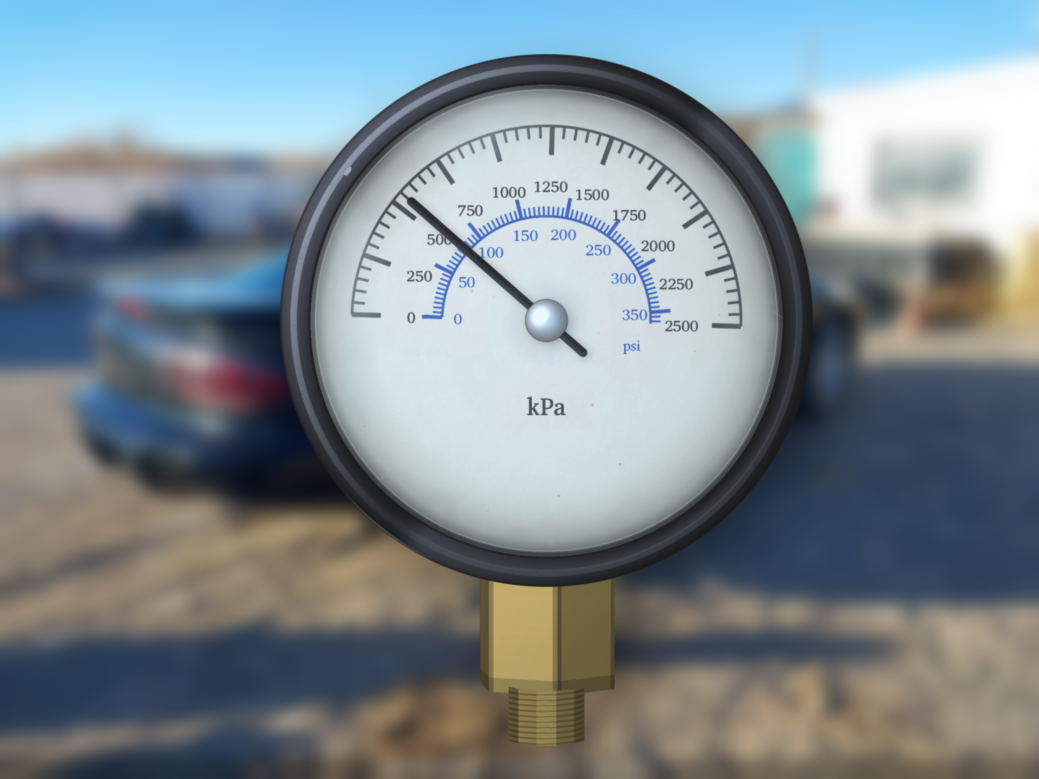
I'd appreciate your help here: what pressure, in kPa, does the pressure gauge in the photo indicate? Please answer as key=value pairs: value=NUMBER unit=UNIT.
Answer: value=550 unit=kPa
